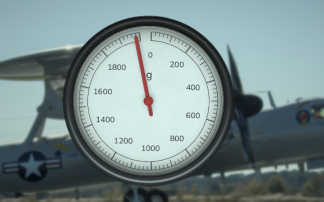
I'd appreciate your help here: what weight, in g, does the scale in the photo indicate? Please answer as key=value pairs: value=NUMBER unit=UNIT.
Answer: value=1980 unit=g
